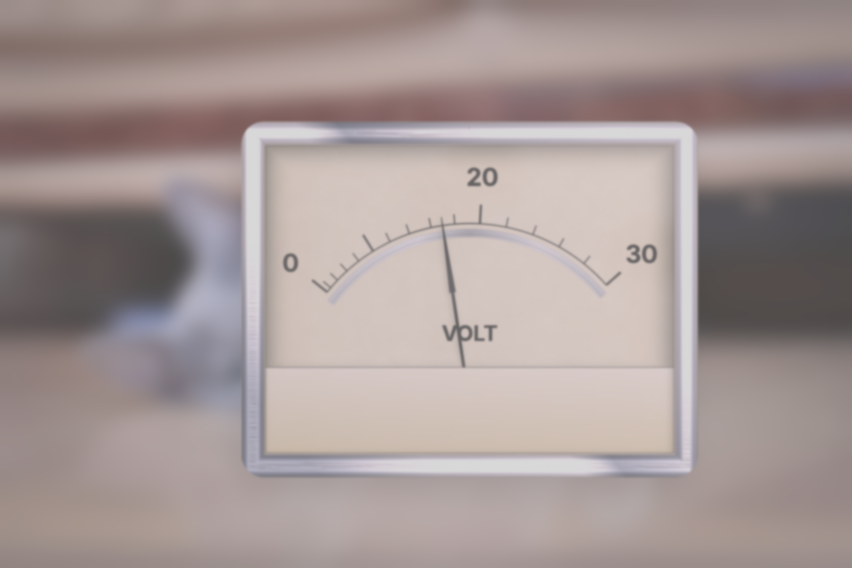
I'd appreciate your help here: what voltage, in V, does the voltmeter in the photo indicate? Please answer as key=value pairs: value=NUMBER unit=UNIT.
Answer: value=17 unit=V
